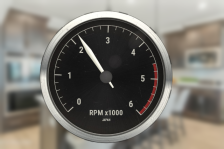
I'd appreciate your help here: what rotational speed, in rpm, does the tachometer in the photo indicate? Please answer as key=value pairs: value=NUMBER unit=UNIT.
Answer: value=2200 unit=rpm
